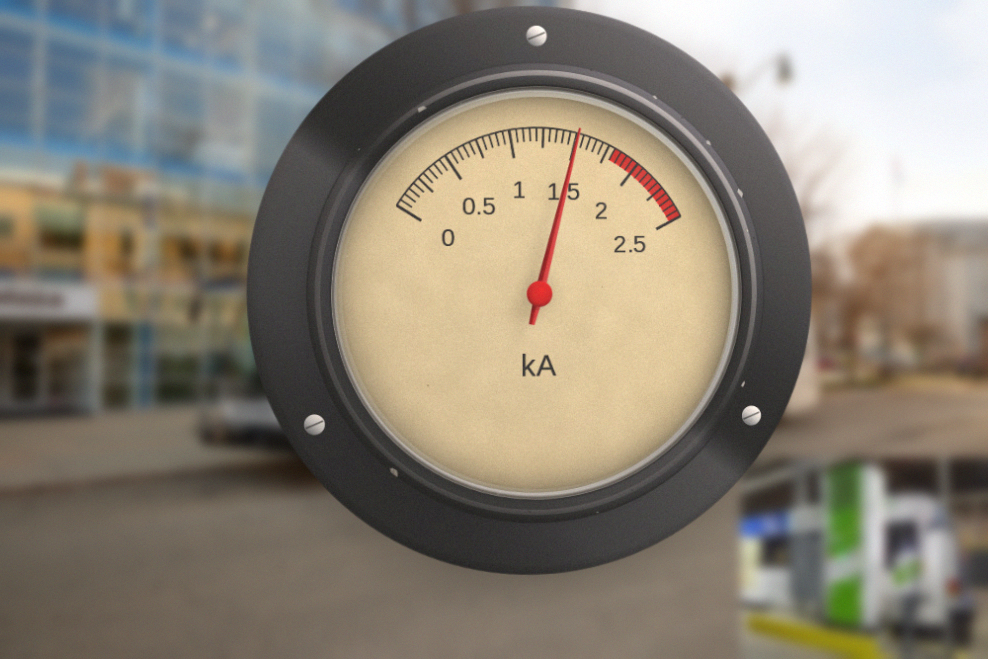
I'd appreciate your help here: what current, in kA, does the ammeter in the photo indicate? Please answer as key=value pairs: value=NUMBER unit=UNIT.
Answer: value=1.5 unit=kA
